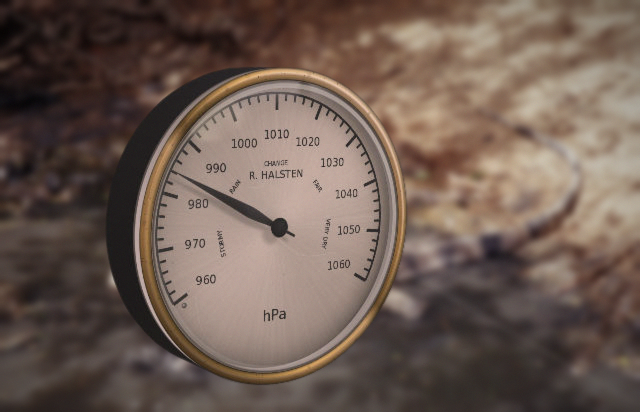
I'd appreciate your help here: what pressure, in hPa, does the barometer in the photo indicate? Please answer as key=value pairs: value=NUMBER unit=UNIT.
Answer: value=984 unit=hPa
